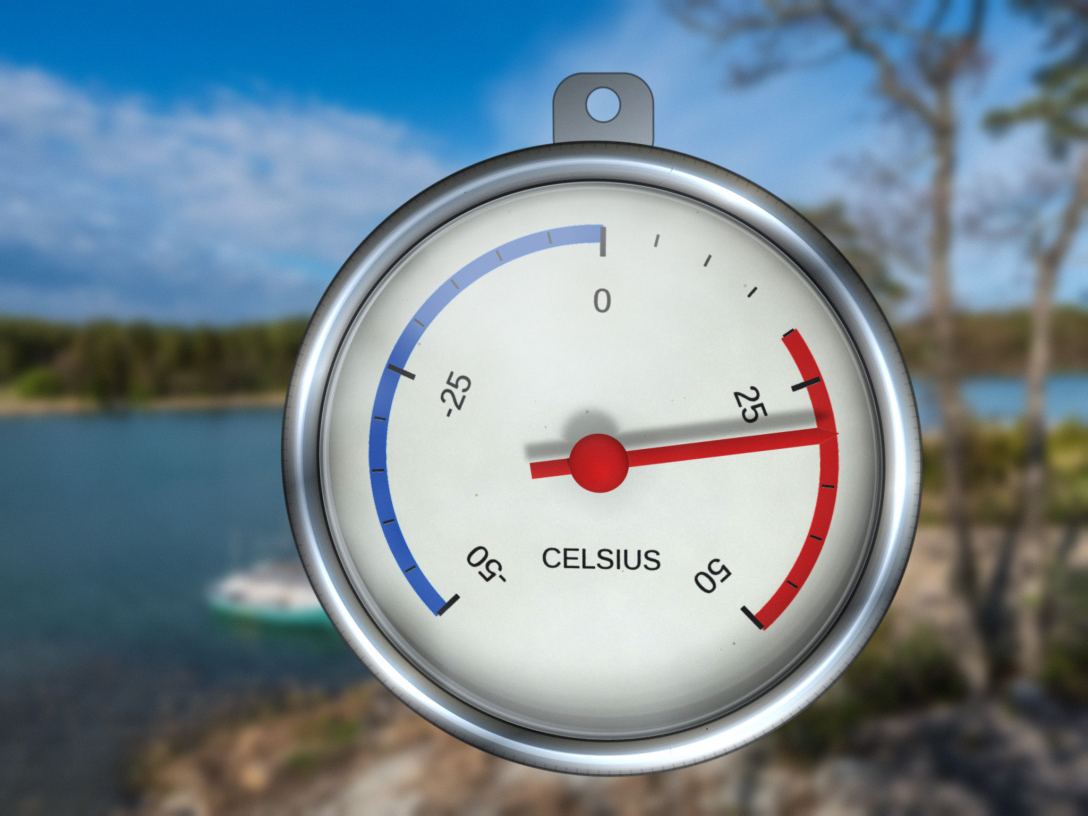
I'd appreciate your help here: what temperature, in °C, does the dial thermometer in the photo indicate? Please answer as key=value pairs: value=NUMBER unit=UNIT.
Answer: value=30 unit=°C
